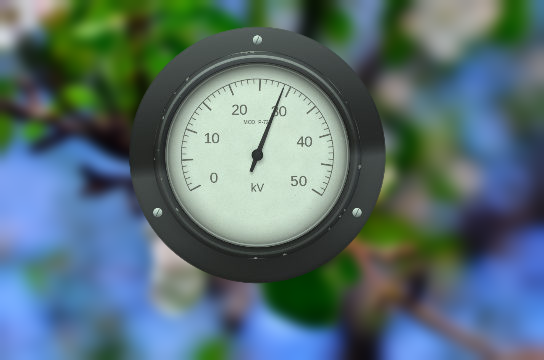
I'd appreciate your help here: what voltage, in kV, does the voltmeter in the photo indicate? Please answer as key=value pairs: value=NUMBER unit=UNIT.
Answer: value=29 unit=kV
